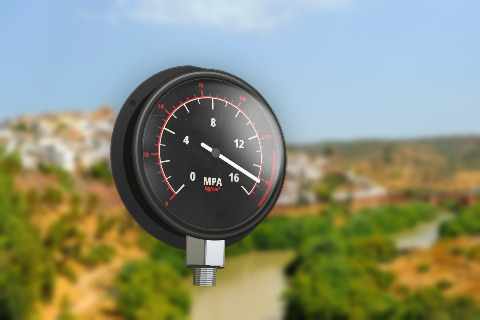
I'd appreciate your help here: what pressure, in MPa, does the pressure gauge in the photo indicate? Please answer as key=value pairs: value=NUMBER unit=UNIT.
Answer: value=15 unit=MPa
